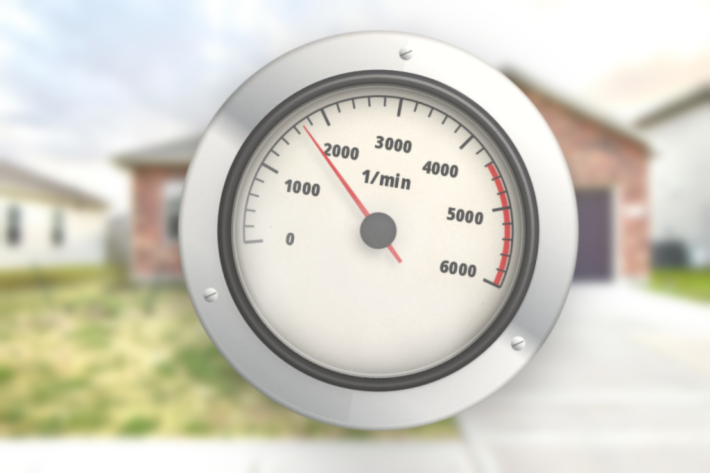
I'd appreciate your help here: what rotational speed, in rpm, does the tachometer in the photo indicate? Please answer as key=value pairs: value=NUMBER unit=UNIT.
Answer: value=1700 unit=rpm
